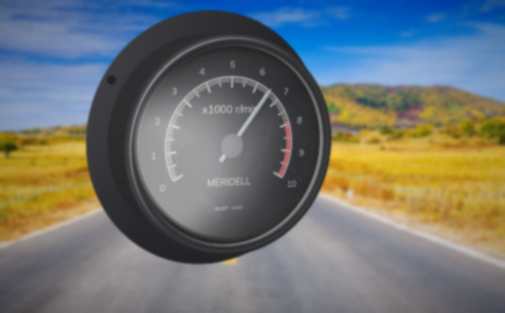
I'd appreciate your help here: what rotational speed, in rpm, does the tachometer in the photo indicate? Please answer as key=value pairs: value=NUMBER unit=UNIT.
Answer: value=6500 unit=rpm
